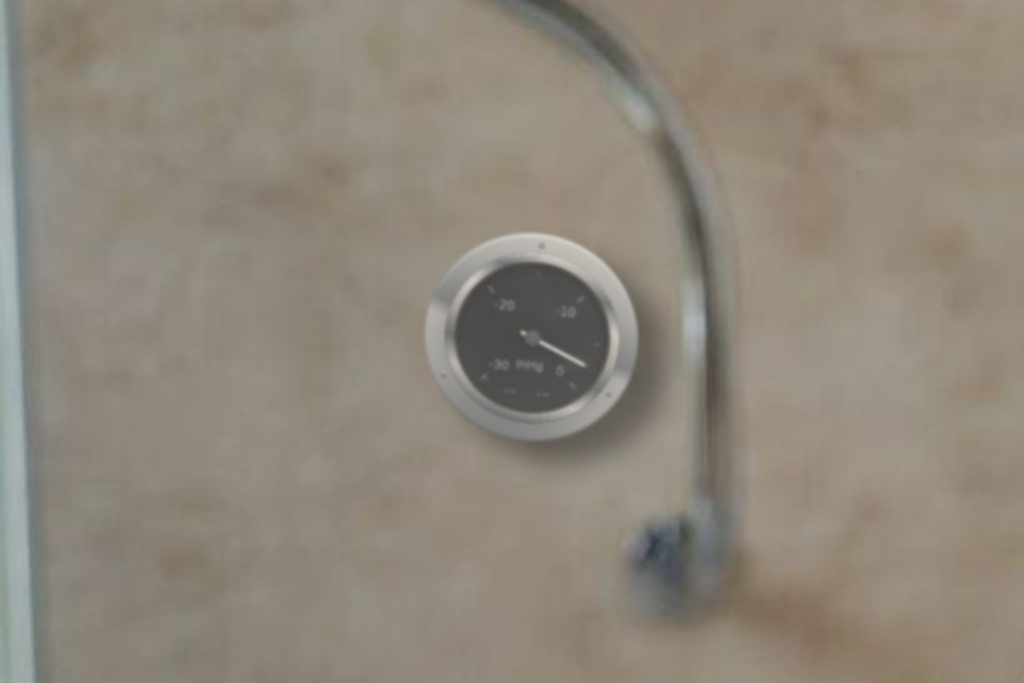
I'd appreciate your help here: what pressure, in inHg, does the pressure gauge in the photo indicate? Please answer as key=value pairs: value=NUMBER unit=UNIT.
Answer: value=-2.5 unit=inHg
